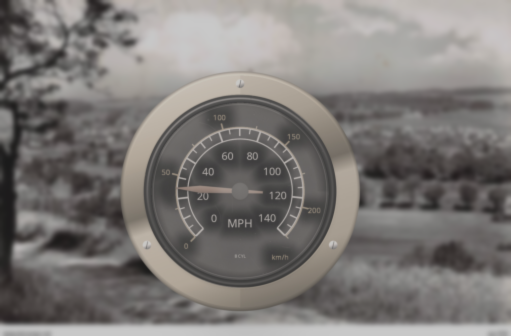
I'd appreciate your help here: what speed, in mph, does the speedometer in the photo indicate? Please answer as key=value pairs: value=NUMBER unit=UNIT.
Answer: value=25 unit=mph
